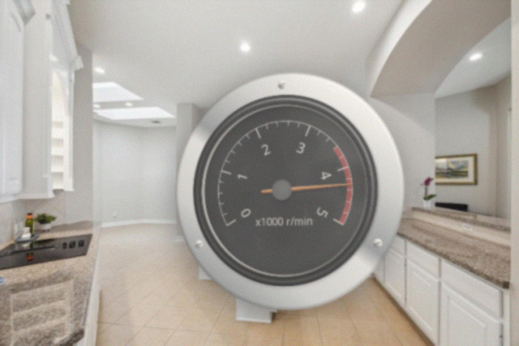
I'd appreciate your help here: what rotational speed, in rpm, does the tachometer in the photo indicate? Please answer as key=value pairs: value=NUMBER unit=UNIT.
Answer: value=4300 unit=rpm
